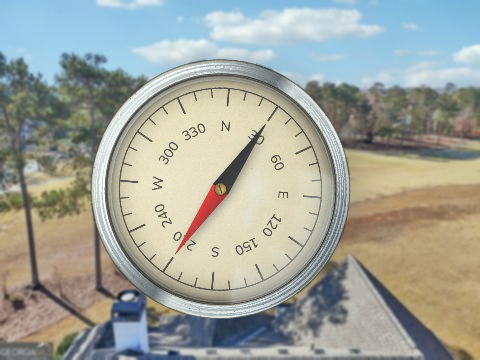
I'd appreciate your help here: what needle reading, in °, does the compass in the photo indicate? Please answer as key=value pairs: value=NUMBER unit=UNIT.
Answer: value=210 unit=°
